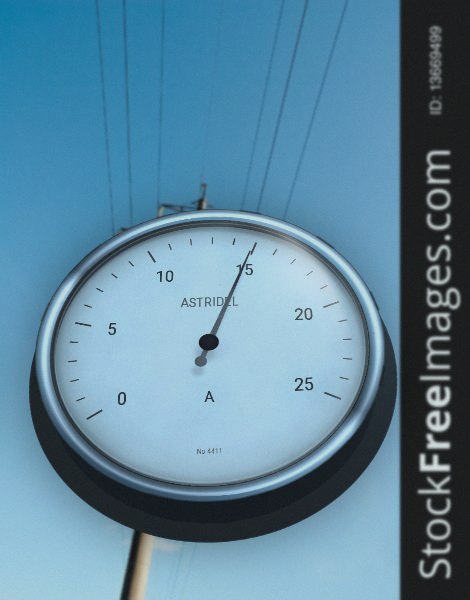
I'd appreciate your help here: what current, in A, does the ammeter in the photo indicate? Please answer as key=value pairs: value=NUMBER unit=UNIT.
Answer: value=15 unit=A
